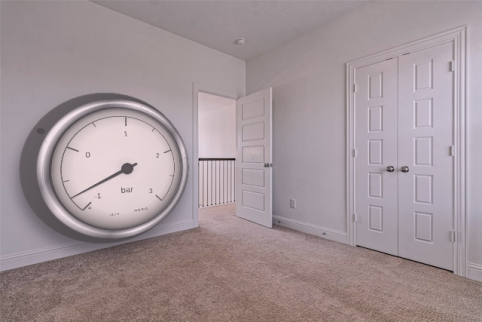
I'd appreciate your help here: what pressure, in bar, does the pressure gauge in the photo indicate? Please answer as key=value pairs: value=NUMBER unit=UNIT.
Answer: value=-0.75 unit=bar
